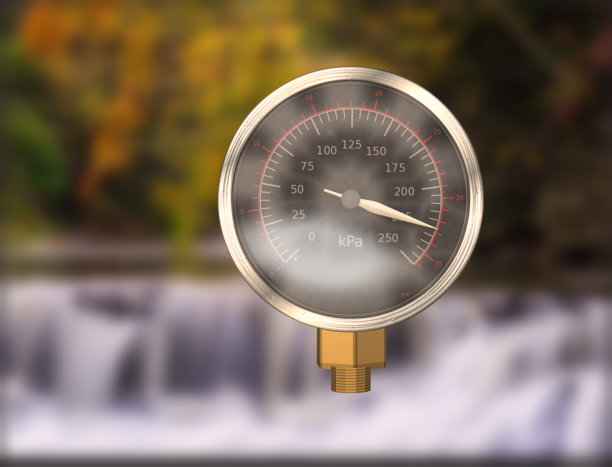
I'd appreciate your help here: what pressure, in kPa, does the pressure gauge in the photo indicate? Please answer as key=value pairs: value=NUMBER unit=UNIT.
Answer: value=225 unit=kPa
